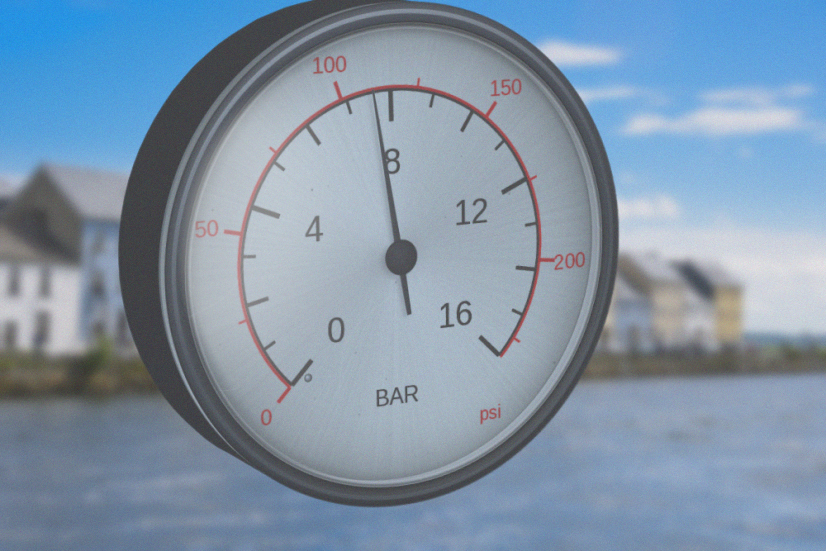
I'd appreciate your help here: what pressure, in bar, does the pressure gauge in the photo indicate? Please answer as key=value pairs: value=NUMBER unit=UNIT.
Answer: value=7.5 unit=bar
